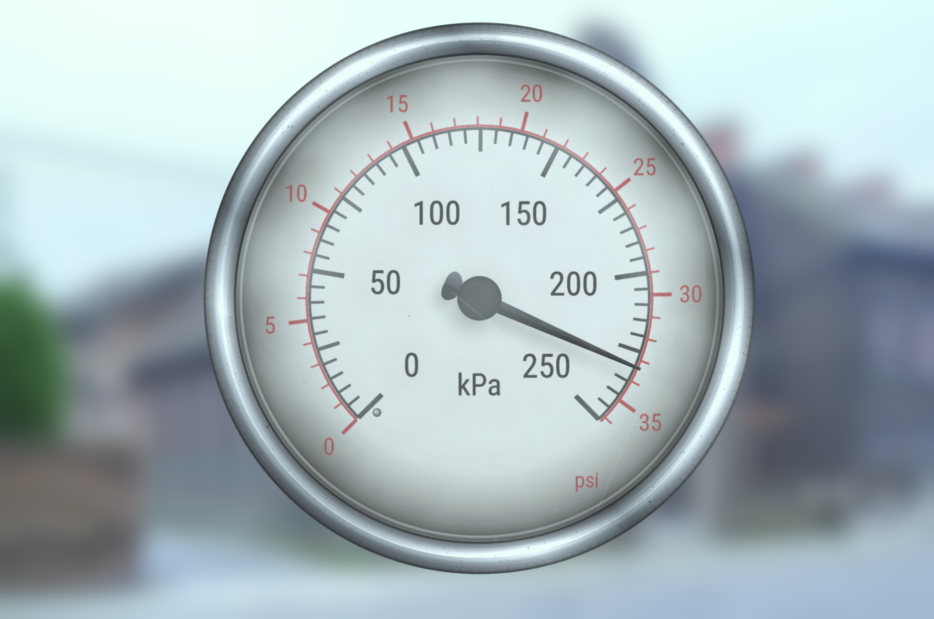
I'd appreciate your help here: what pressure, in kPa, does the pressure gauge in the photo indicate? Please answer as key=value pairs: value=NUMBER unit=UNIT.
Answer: value=230 unit=kPa
